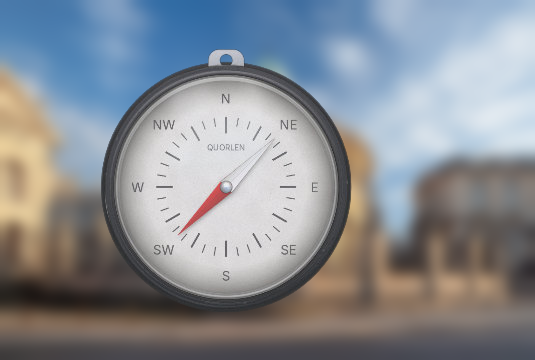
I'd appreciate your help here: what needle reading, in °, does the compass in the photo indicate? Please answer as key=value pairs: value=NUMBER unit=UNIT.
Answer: value=225 unit=°
